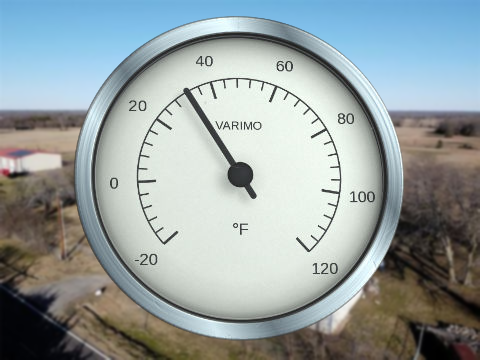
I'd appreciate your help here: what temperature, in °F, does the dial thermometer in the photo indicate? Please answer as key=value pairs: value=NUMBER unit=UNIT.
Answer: value=32 unit=°F
